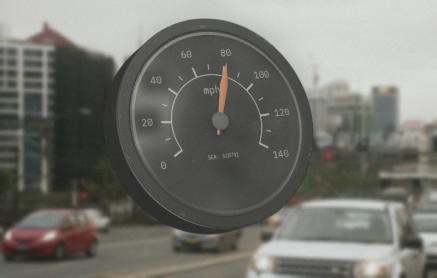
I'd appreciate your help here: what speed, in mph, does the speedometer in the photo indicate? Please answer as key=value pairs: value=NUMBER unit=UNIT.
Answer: value=80 unit=mph
